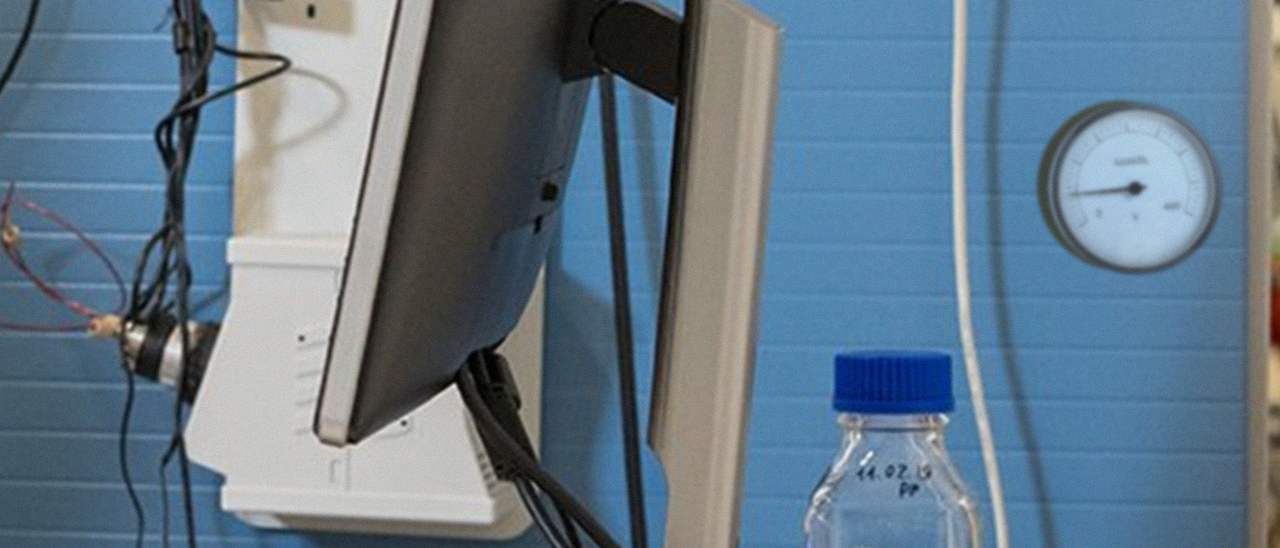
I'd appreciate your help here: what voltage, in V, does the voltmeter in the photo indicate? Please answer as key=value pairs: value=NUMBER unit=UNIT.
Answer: value=50 unit=V
